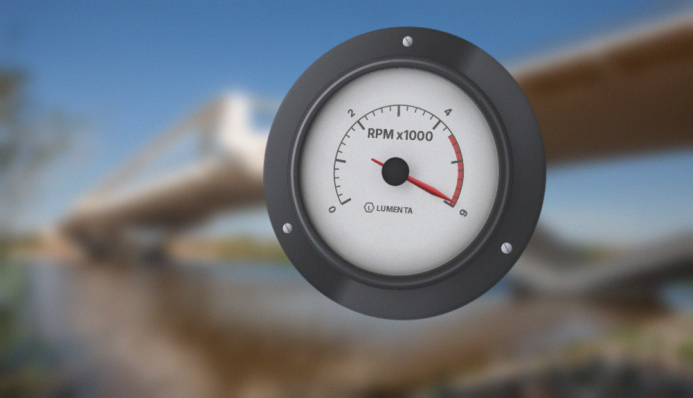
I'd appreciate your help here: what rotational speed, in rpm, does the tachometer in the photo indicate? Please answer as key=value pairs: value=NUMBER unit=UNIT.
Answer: value=5900 unit=rpm
